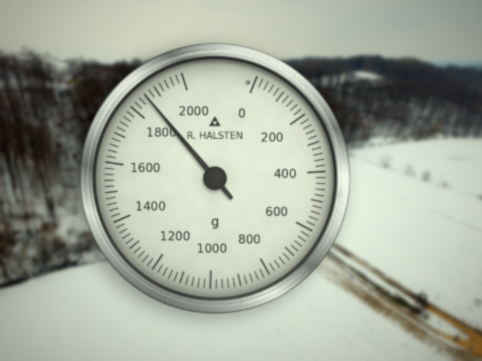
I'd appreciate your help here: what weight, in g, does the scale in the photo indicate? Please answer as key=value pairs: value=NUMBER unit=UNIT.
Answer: value=1860 unit=g
